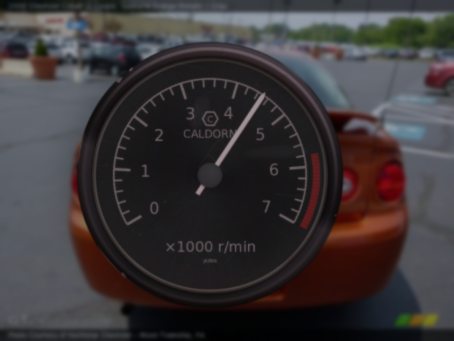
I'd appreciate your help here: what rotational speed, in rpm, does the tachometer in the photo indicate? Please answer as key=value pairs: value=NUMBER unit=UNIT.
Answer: value=4500 unit=rpm
